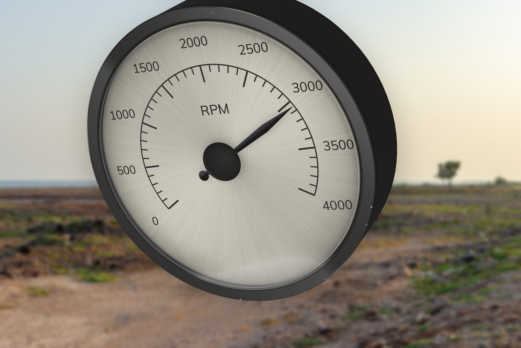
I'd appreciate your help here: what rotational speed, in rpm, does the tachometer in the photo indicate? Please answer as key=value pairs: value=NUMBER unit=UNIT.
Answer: value=3050 unit=rpm
